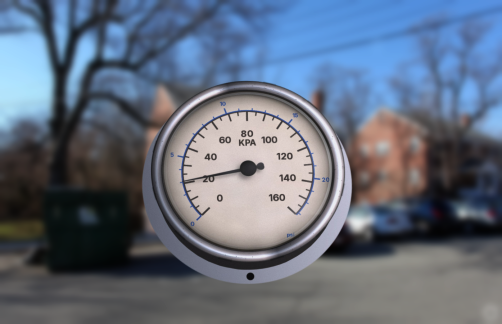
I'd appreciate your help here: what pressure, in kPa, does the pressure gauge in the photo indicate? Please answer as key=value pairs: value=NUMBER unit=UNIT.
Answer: value=20 unit=kPa
